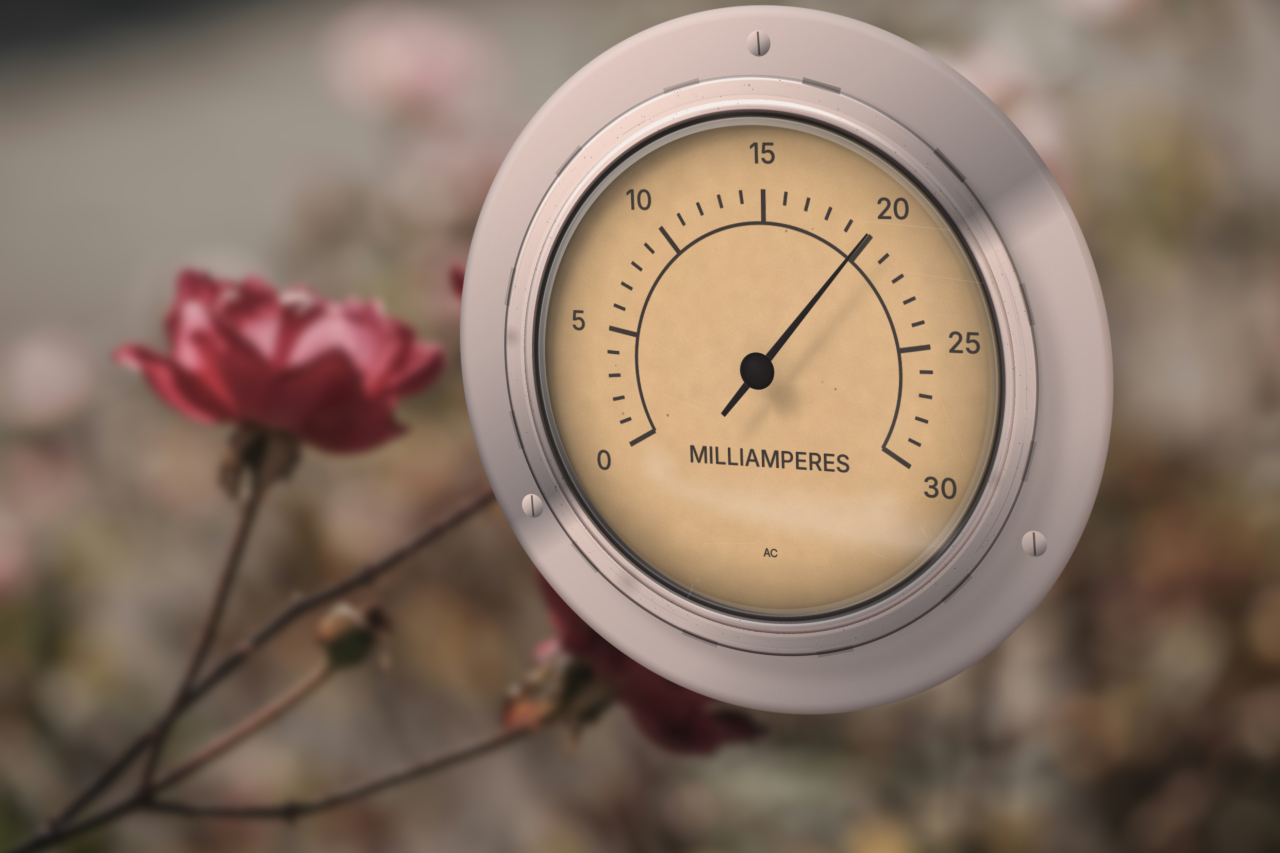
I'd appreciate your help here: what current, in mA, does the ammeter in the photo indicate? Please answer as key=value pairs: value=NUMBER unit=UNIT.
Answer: value=20 unit=mA
